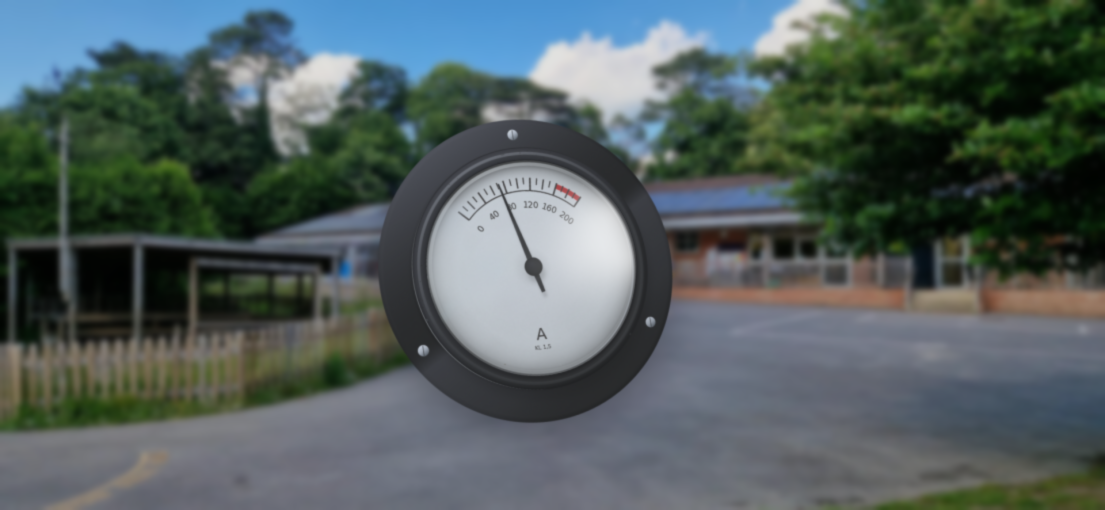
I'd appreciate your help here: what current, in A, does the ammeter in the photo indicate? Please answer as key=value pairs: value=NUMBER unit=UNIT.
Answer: value=70 unit=A
